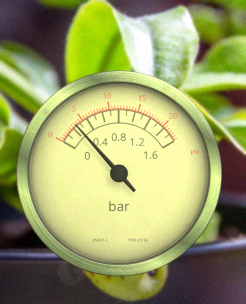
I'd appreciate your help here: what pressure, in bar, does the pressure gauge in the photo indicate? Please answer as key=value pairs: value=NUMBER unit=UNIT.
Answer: value=0.25 unit=bar
